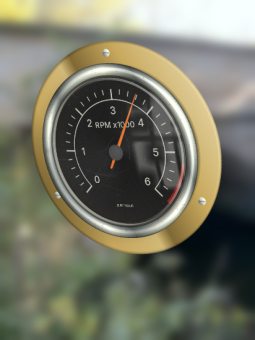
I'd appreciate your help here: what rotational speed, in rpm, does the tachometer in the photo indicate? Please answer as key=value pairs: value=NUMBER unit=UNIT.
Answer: value=3600 unit=rpm
